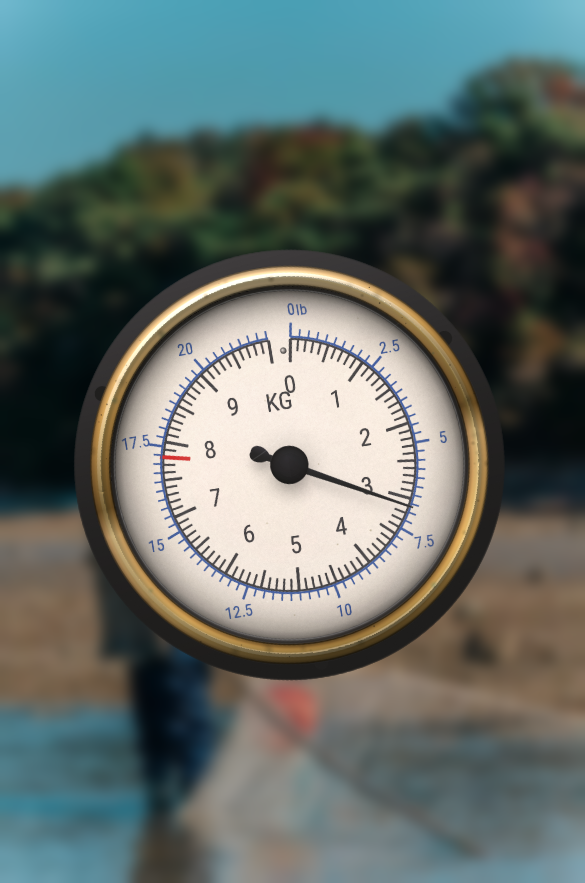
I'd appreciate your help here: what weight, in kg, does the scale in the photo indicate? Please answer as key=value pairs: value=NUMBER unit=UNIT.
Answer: value=3.1 unit=kg
